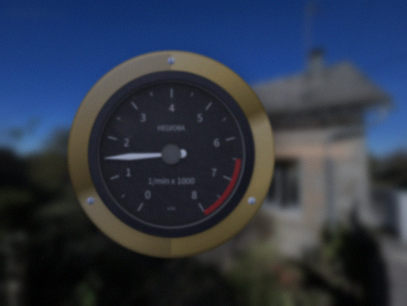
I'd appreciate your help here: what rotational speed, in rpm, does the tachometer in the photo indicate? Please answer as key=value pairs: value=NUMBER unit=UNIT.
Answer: value=1500 unit=rpm
